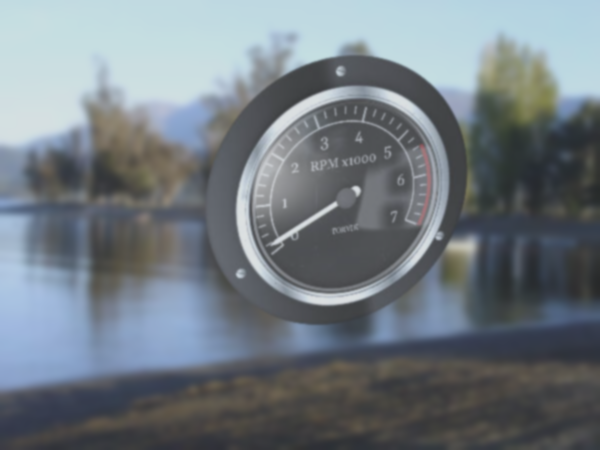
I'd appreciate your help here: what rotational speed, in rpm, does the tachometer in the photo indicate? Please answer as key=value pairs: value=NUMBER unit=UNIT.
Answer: value=200 unit=rpm
